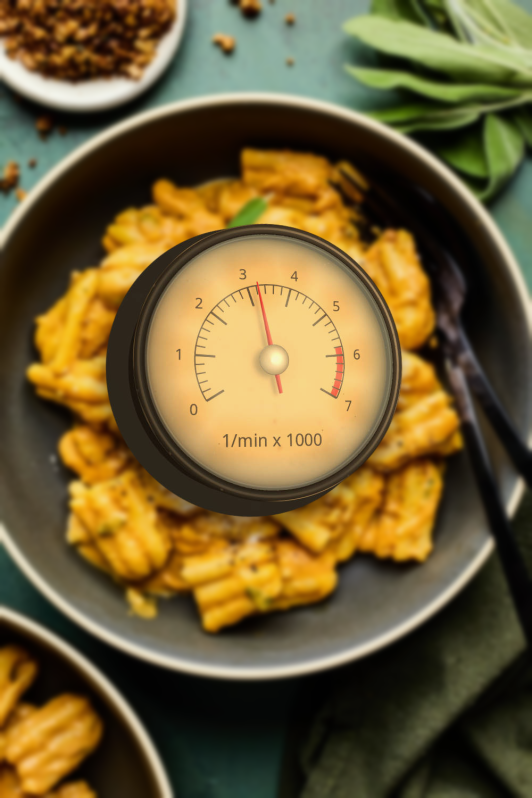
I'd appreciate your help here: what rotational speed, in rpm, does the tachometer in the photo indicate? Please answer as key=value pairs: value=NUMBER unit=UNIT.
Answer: value=3200 unit=rpm
